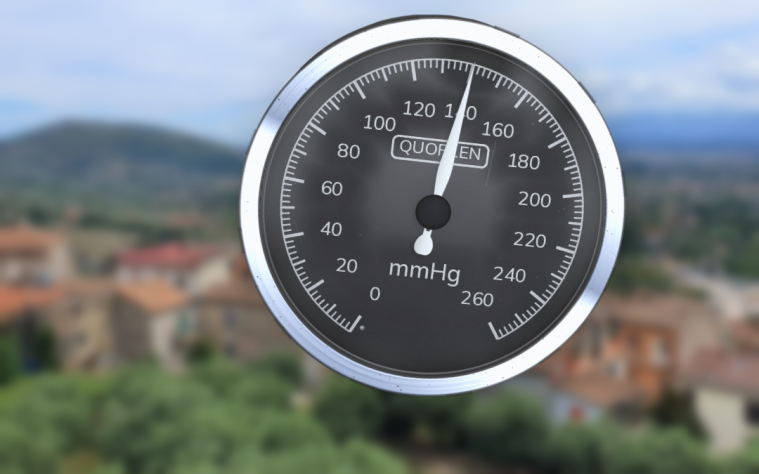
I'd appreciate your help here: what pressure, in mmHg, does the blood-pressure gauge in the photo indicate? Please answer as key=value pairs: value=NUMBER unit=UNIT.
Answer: value=140 unit=mmHg
